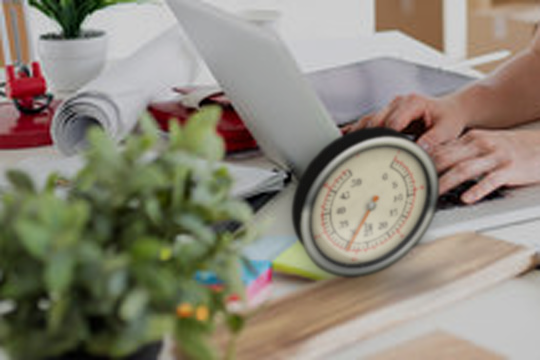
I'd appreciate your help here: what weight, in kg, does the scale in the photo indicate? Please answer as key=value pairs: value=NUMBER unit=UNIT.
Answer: value=30 unit=kg
